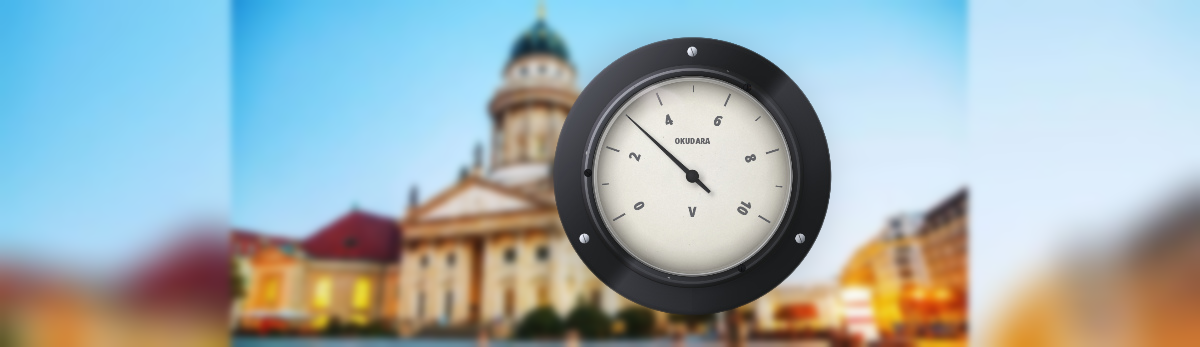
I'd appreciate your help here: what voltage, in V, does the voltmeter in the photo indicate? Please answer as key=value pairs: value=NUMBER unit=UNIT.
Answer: value=3 unit=V
